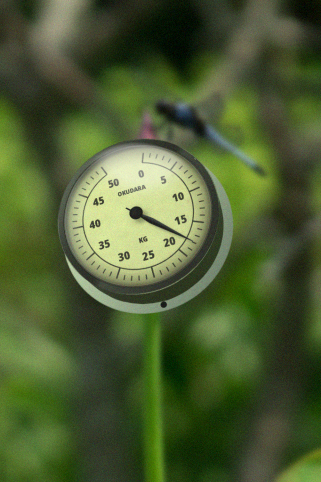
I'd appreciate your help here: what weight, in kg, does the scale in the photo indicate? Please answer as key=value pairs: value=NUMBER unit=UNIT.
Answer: value=18 unit=kg
